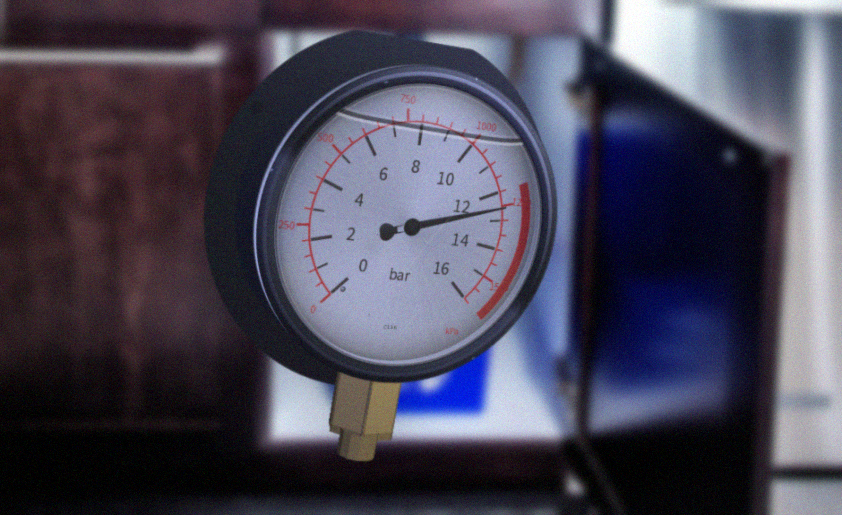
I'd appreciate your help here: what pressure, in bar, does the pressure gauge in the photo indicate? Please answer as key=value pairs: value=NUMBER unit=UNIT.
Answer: value=12.5 unit=bar
